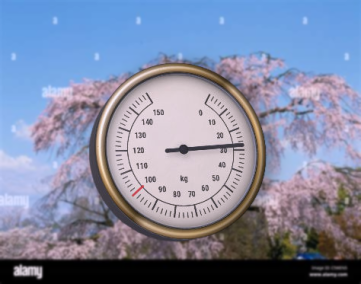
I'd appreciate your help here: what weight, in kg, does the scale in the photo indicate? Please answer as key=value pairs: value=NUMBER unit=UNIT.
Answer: value=28 unit=kg
